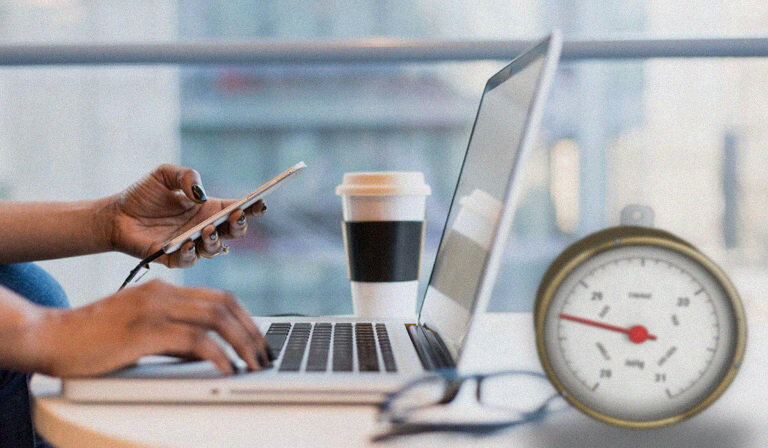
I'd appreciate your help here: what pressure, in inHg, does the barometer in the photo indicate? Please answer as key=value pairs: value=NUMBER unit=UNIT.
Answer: value=28.7 unit=inHg
